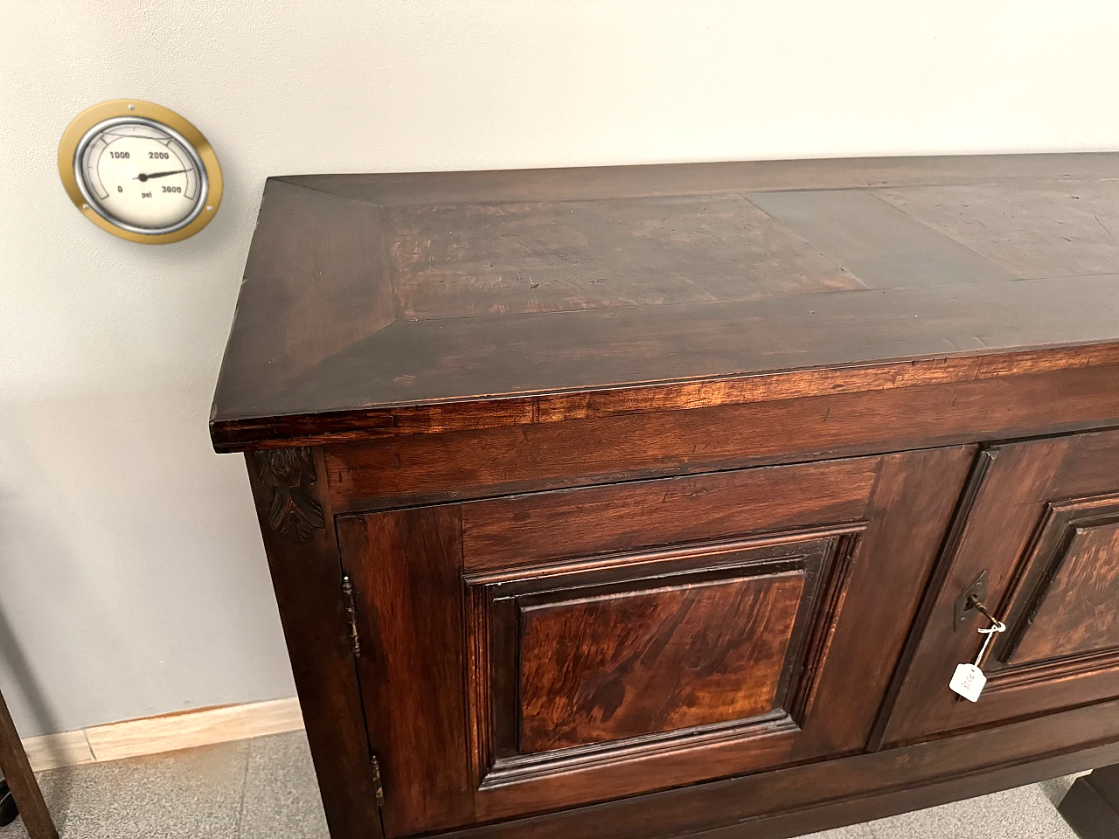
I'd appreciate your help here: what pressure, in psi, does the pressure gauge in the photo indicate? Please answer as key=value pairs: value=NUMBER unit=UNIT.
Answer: value=2500 unit=psi
